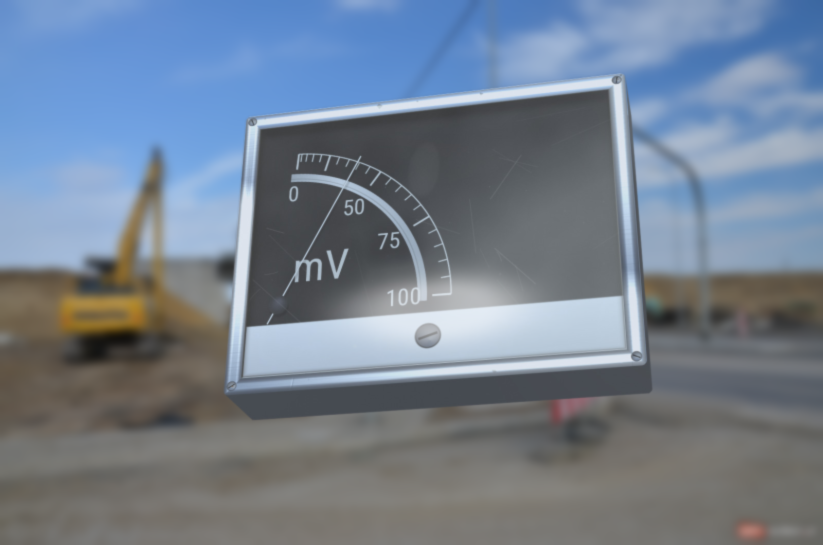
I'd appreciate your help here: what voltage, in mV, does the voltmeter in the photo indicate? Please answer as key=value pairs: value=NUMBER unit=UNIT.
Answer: value=40 unit=mV
